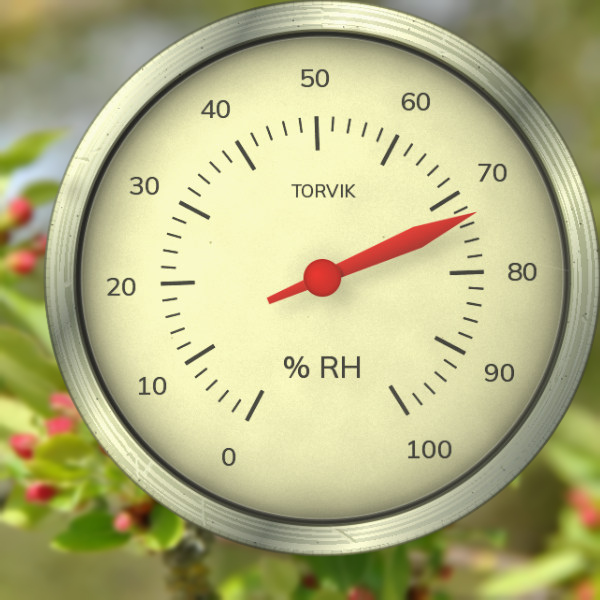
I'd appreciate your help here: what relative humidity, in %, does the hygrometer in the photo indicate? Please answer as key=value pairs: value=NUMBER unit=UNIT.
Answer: value=73 unit=%
